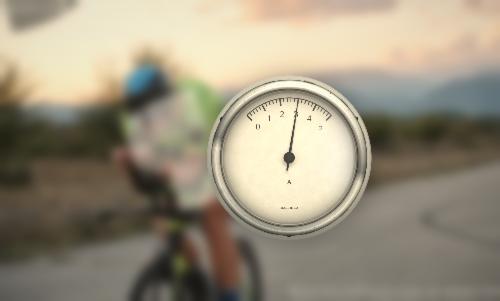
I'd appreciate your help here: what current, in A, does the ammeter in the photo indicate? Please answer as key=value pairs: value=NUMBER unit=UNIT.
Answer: value=3 unit=A
